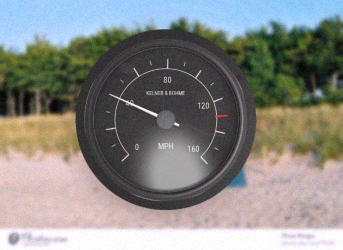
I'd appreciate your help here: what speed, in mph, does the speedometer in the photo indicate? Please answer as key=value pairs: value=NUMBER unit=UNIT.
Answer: value=40 unit=mph
